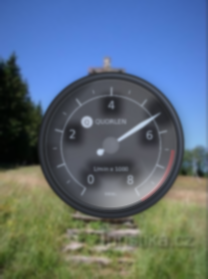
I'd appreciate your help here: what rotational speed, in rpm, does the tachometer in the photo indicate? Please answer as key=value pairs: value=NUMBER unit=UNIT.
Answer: value=5500 unit=rpm
